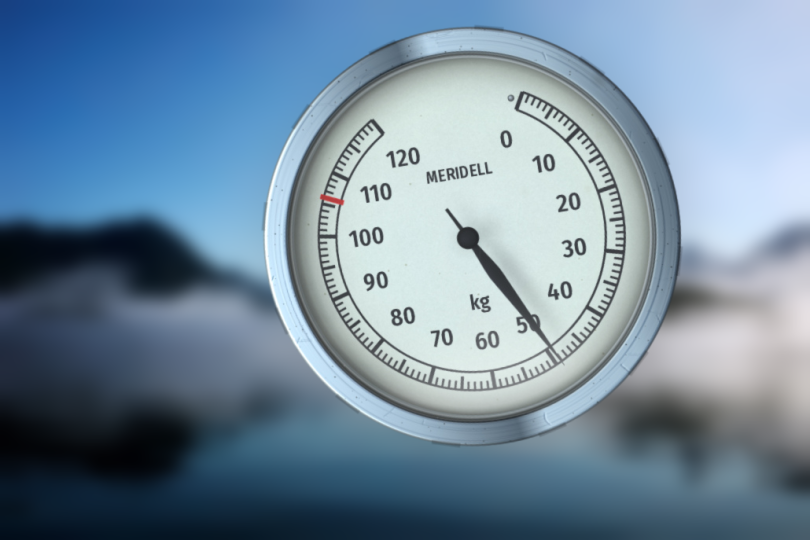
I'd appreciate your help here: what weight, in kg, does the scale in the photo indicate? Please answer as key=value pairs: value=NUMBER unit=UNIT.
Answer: value=49 unit=kg
